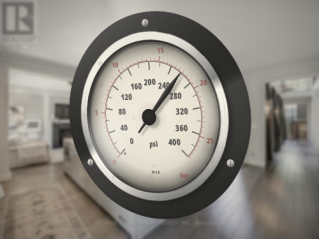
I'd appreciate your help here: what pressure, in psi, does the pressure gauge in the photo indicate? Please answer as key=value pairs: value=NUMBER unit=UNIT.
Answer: value=260 unit=psi
